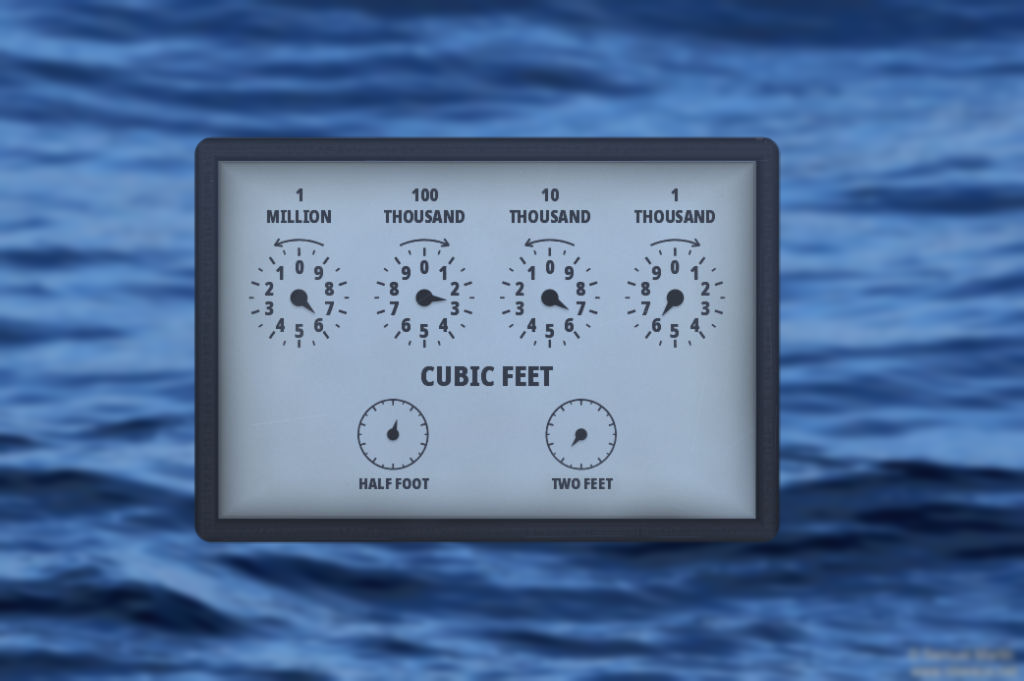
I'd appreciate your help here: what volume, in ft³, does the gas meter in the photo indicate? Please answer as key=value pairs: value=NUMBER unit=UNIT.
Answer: value=626600 unit=ft³
